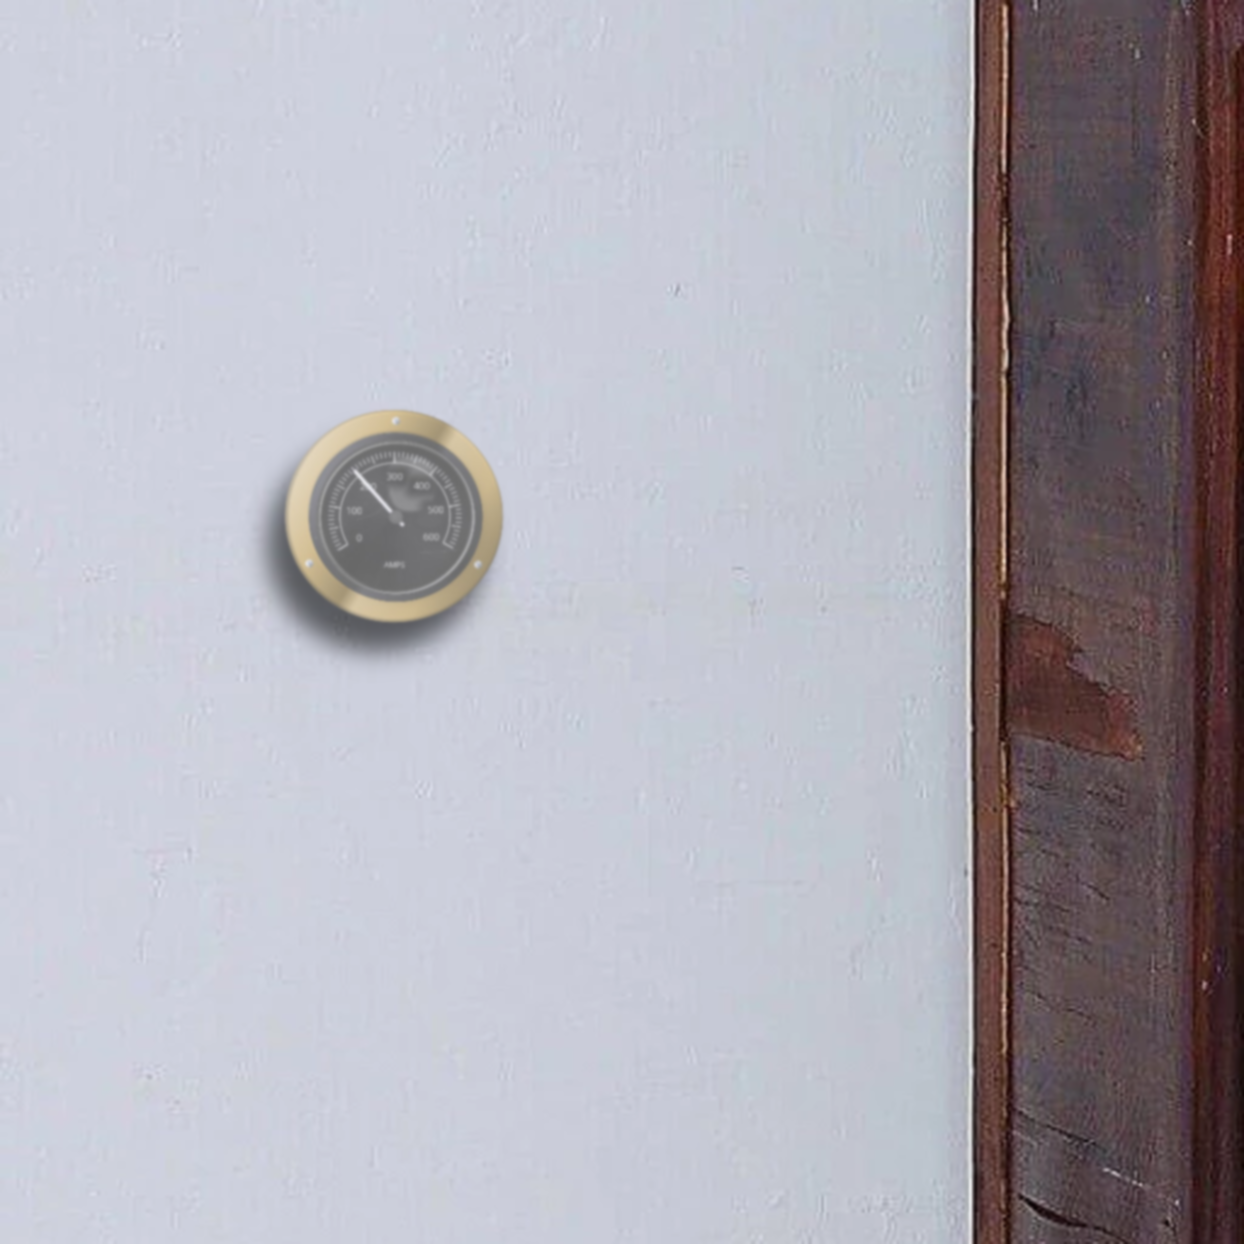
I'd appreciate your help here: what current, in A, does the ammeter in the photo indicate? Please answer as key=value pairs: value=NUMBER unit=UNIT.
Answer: value=200 unit=A
